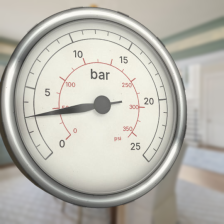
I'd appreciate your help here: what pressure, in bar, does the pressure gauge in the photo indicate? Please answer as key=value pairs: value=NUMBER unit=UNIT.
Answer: value=3 unit=bar
